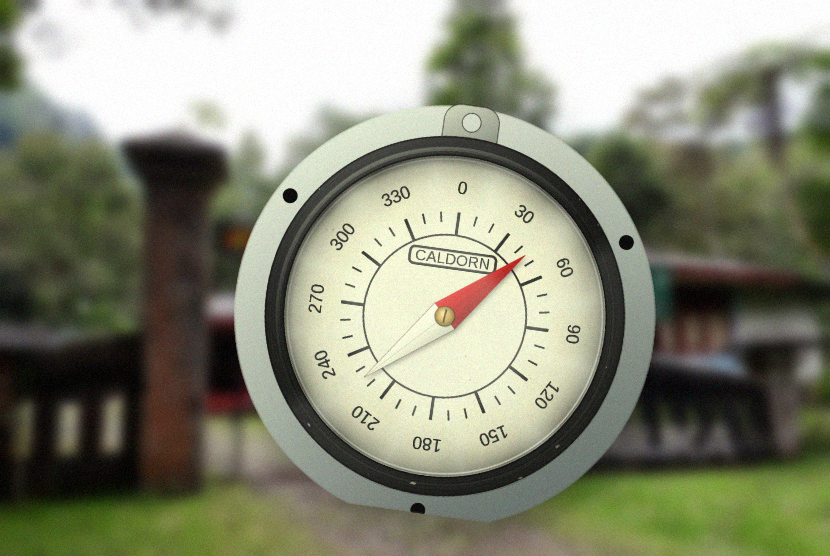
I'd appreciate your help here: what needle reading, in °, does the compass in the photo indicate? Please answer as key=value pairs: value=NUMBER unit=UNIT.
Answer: value=45 unit=°
